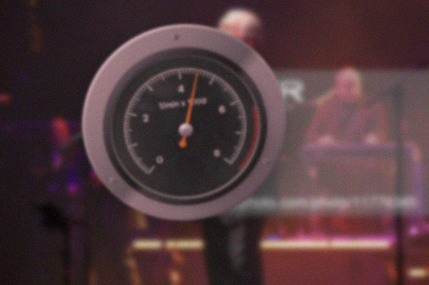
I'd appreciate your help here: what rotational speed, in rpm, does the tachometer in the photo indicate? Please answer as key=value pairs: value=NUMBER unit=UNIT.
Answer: value=4500 unit=rpm
